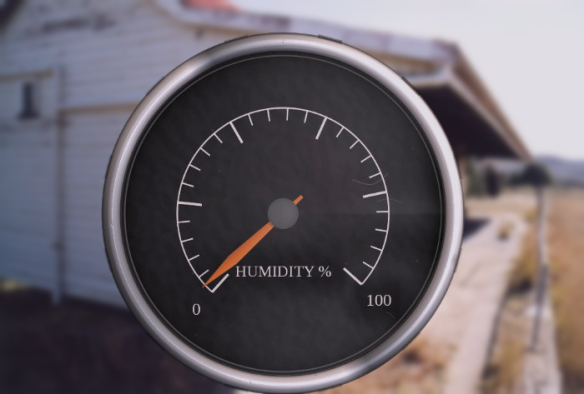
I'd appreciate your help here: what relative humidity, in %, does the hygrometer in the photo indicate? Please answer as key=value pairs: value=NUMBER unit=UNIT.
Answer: value=2 unit=%
